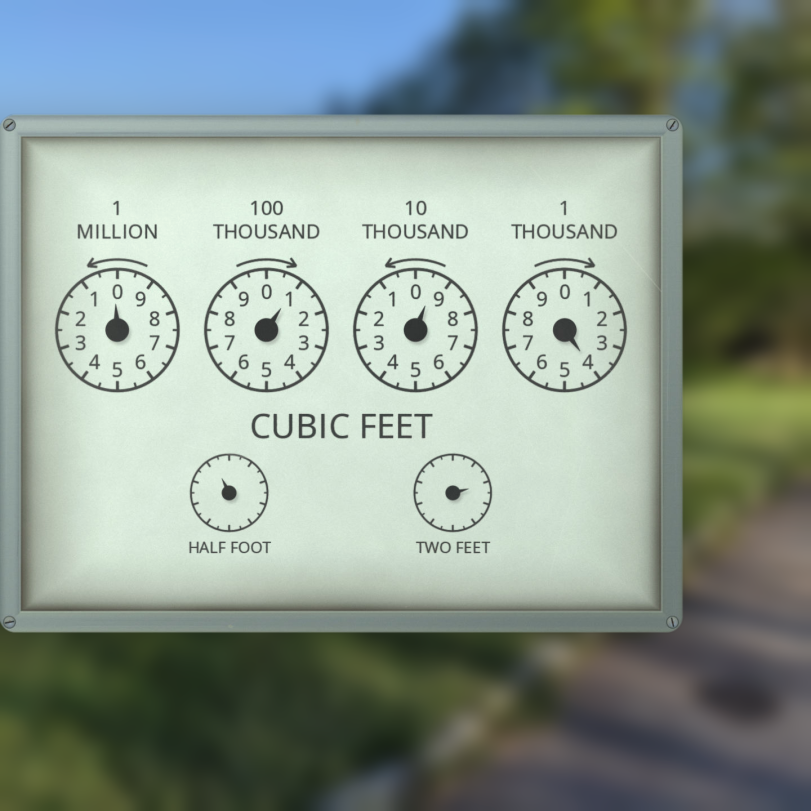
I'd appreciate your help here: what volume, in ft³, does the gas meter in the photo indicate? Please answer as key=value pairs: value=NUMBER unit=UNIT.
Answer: value=9400 unit=ft³
